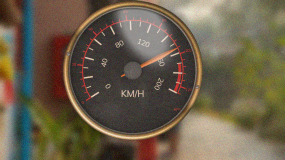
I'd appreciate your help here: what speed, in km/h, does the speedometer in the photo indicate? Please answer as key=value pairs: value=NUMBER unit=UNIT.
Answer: value=155 unit=km/h
